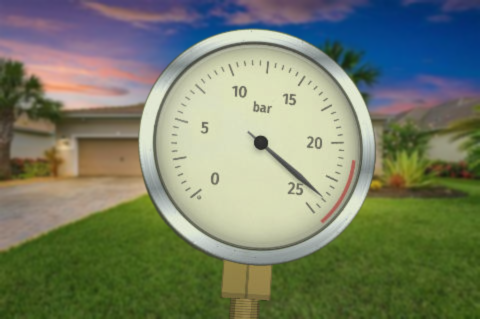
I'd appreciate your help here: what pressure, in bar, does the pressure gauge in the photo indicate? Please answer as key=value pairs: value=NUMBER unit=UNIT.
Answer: value=24 unit=bar
